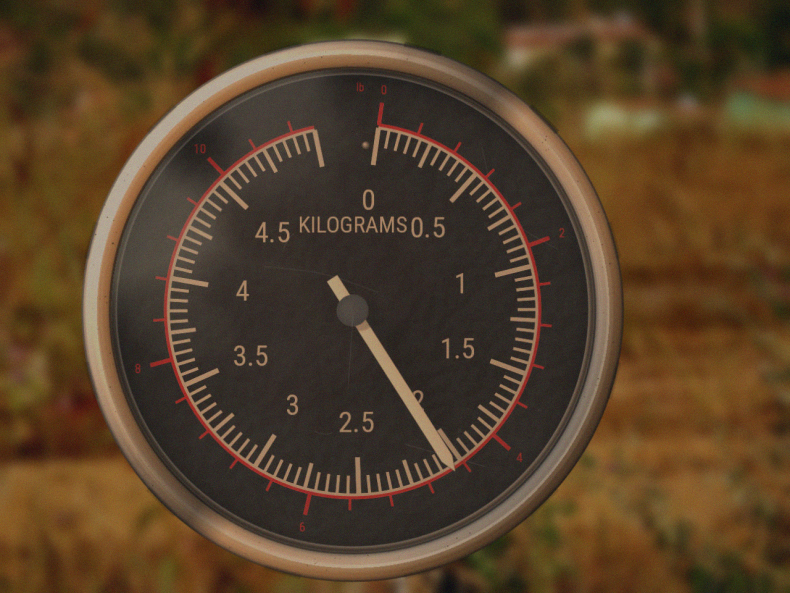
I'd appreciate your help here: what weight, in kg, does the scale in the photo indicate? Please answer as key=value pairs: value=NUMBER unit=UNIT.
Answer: value=2.05 unit=kg
